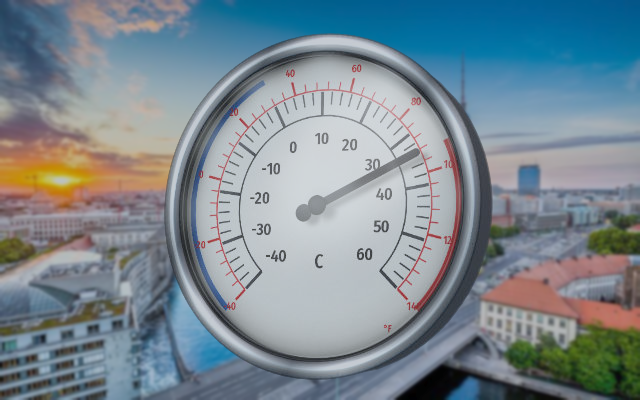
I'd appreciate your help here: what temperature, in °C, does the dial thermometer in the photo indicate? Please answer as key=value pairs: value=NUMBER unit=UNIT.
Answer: value=34 unit=°C
